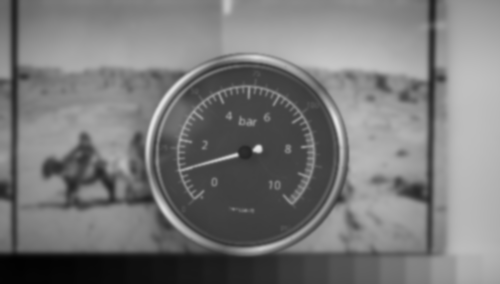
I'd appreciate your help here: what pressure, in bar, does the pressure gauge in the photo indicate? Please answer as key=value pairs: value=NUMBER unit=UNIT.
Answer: value=1 unit=bar
